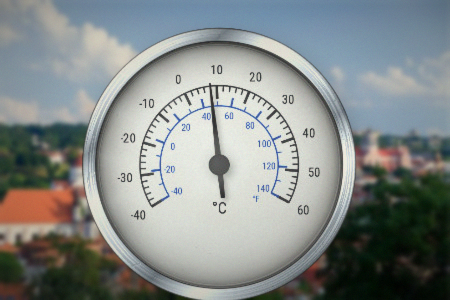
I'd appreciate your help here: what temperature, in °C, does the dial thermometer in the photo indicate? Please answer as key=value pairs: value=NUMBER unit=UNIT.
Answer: value=8 unit=°C
